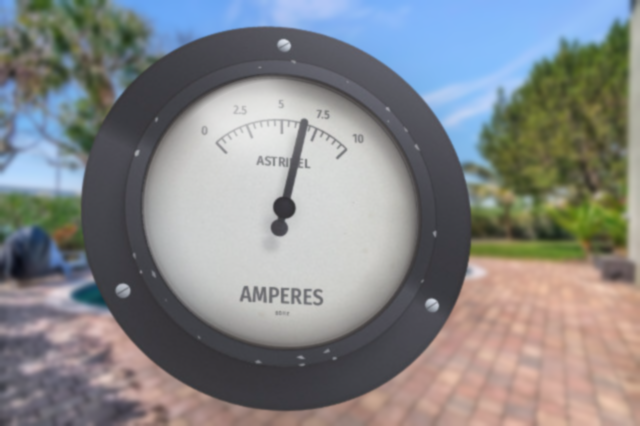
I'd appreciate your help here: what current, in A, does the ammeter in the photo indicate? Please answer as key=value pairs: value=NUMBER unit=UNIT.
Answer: value=6.5 unit=A
